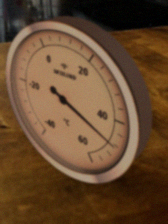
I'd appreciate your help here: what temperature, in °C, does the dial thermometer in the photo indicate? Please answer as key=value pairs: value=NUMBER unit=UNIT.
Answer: value=48 unit=°C
